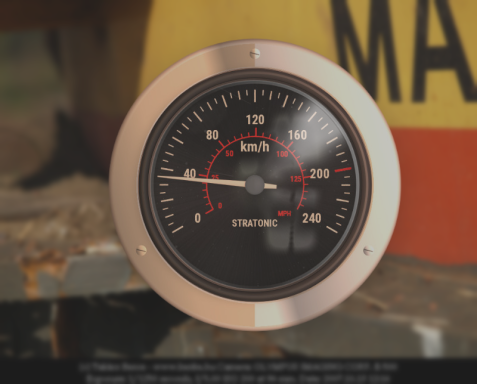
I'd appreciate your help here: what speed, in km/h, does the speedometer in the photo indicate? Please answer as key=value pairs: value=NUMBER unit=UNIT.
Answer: value=35 unit=km/h
